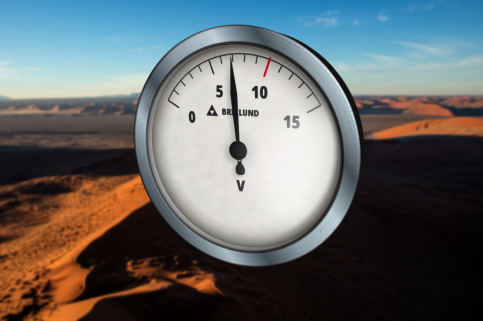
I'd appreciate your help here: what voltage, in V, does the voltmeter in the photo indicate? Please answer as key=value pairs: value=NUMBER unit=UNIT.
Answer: value=7 unit=V
